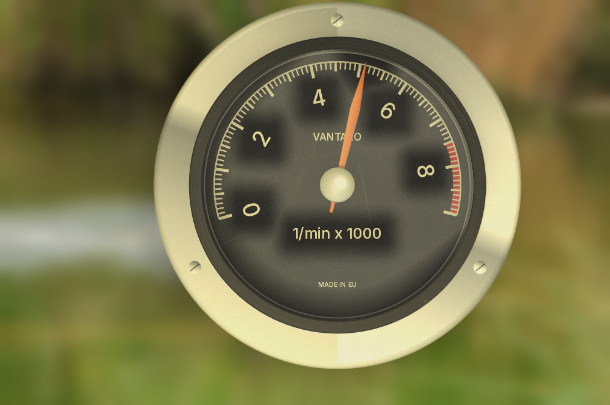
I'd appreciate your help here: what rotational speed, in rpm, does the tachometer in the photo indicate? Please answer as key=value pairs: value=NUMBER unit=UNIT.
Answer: value=5100 unit=rpm
